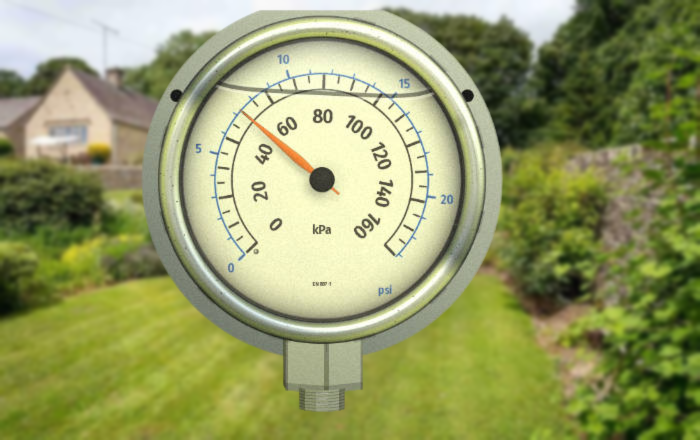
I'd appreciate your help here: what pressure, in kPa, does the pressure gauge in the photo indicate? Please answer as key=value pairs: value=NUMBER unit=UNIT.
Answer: value=50 unit=kPa
